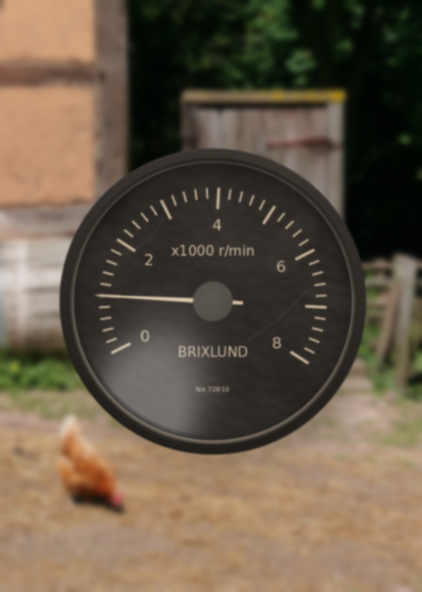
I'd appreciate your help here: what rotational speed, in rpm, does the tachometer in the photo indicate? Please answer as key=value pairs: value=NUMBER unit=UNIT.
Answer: value=1000 unit=rpm
